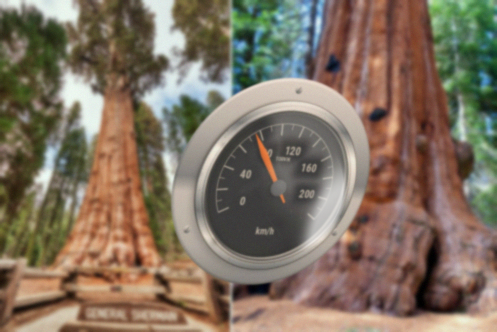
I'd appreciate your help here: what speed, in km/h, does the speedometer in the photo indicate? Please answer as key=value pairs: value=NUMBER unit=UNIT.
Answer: value=75 unit=km/h
